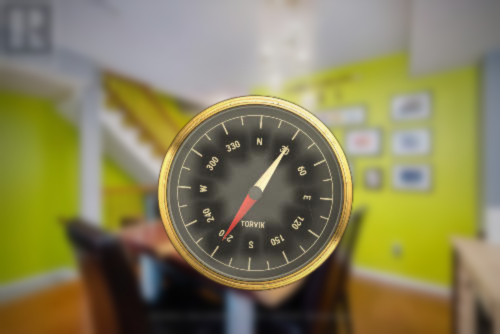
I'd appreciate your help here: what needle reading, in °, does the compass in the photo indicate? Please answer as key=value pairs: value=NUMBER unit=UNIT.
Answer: value=210 unit=°
